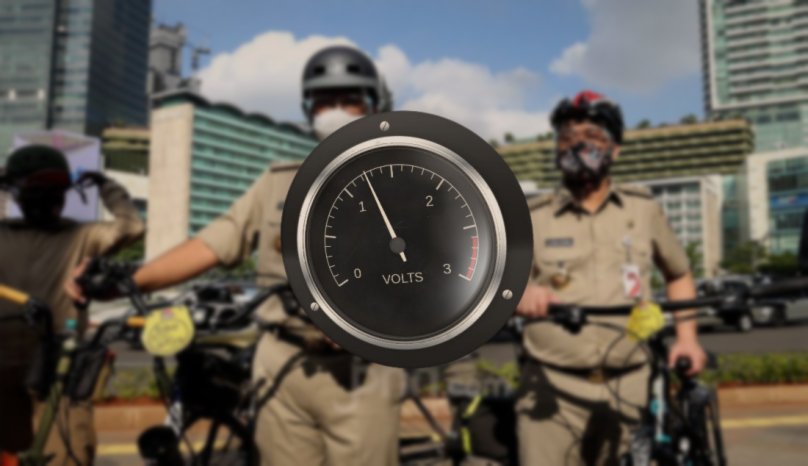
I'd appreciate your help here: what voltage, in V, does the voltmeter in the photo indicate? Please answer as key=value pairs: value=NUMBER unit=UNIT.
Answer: value=1.25 unit=V
